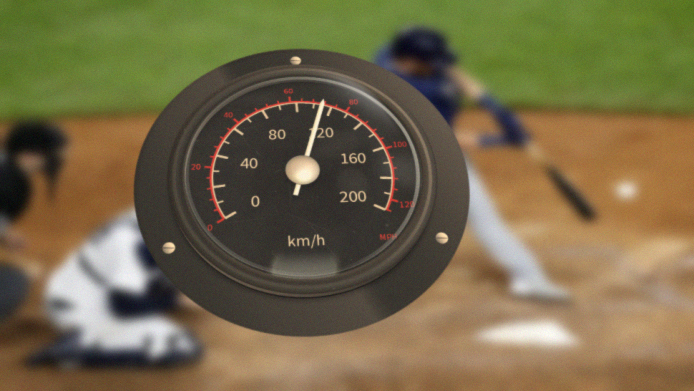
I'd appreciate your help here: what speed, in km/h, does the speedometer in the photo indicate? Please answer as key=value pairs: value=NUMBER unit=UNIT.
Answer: value=115 unit=km/h
